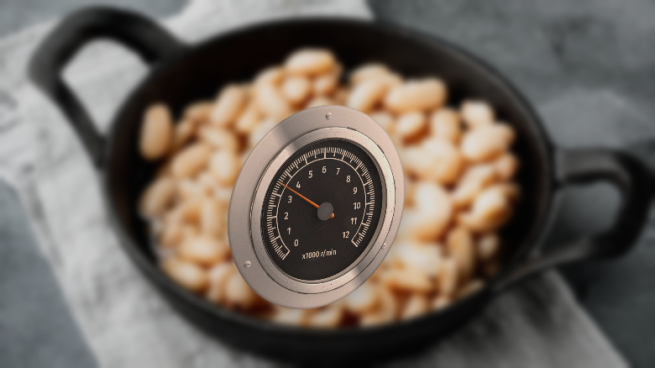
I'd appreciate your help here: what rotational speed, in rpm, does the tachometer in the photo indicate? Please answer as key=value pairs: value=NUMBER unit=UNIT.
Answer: value=3500 unit=rpm
